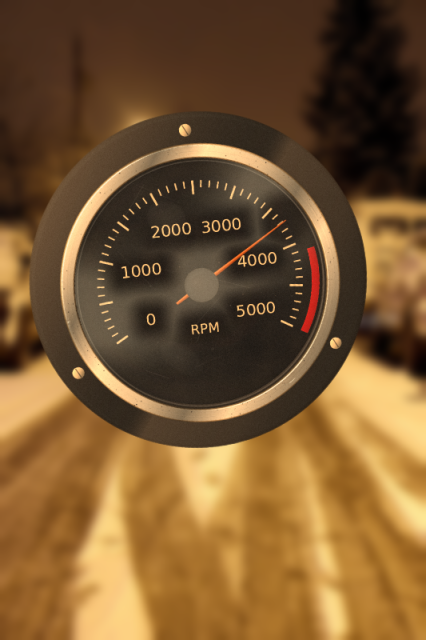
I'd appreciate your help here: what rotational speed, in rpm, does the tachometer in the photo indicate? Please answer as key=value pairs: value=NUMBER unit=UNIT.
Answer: value=3700 unit=rpm
